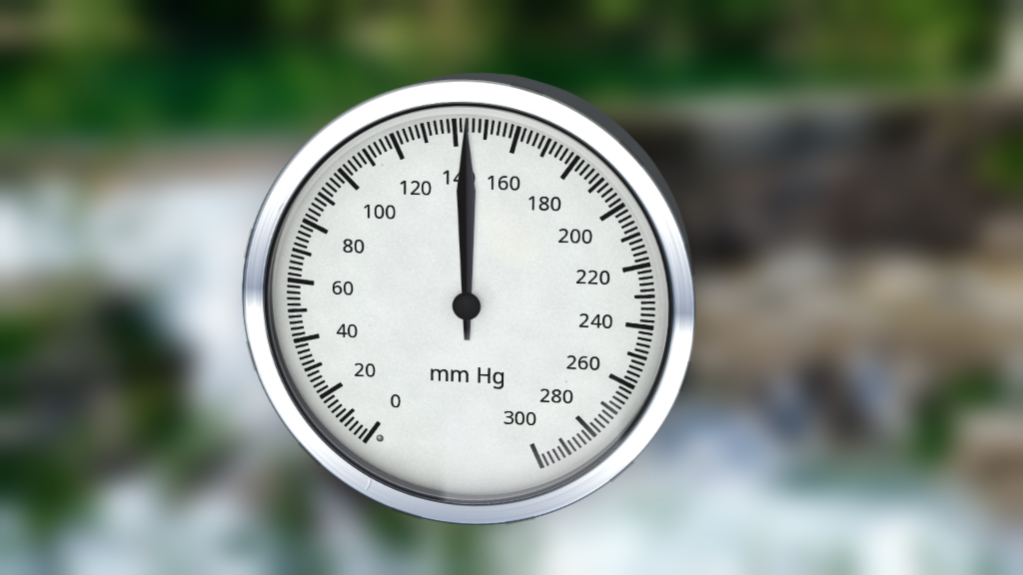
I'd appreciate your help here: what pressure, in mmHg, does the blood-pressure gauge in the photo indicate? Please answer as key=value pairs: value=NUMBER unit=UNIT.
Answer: value=144 unit=mmHg
